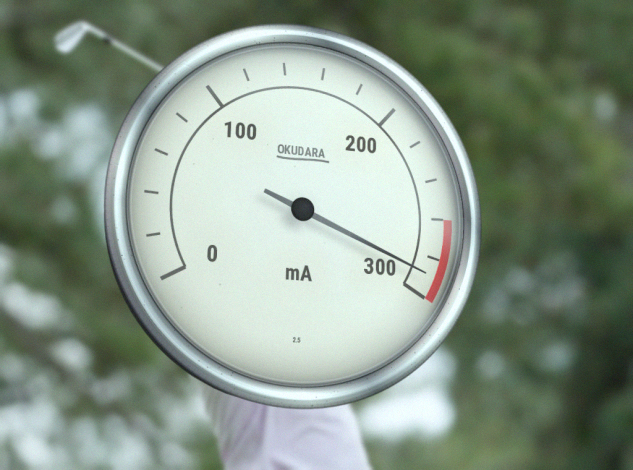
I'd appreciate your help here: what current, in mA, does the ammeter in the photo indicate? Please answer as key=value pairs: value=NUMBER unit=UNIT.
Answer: value=290 unit=mA
